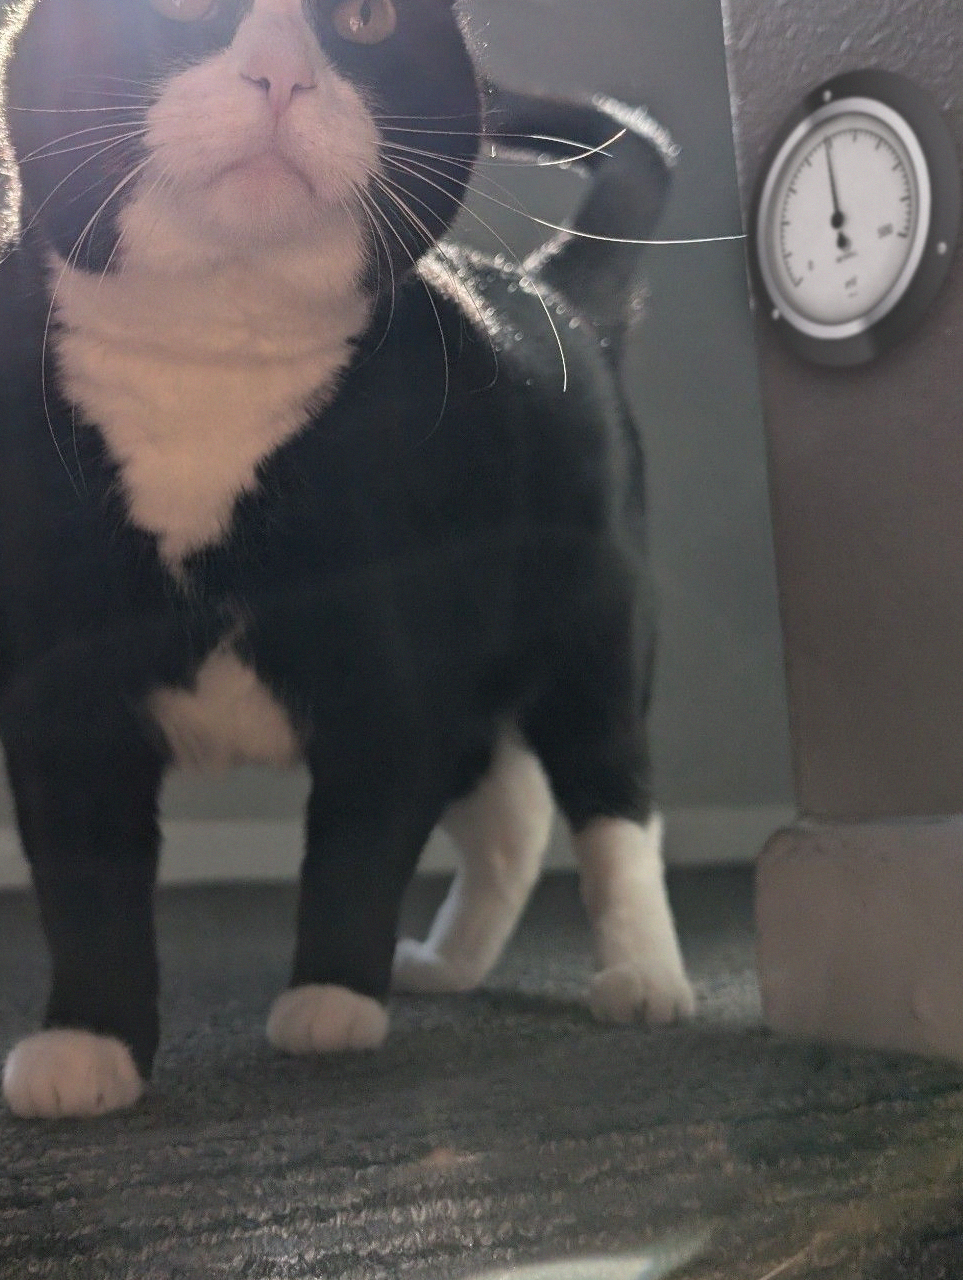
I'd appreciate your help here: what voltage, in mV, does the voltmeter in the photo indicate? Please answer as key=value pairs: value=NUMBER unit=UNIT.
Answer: value=250 unit=mV
